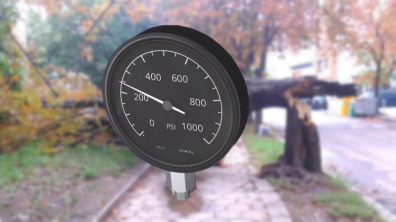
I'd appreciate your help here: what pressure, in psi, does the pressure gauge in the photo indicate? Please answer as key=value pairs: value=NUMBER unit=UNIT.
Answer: value=250 unit=psi
